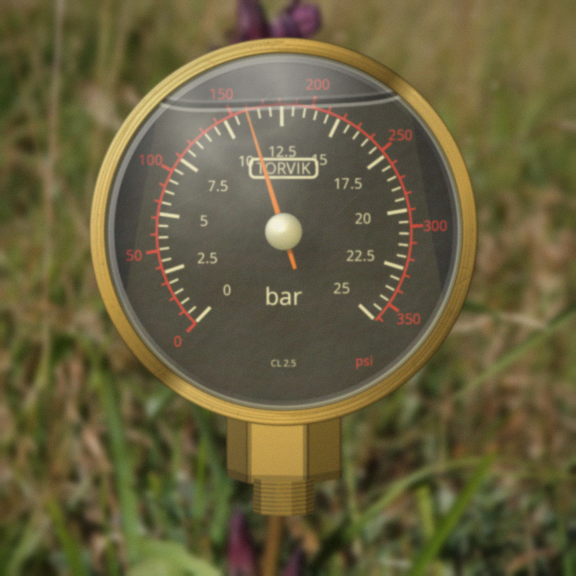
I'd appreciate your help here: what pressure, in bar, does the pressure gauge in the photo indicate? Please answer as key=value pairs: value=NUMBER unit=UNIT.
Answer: value=11 unit=bar
